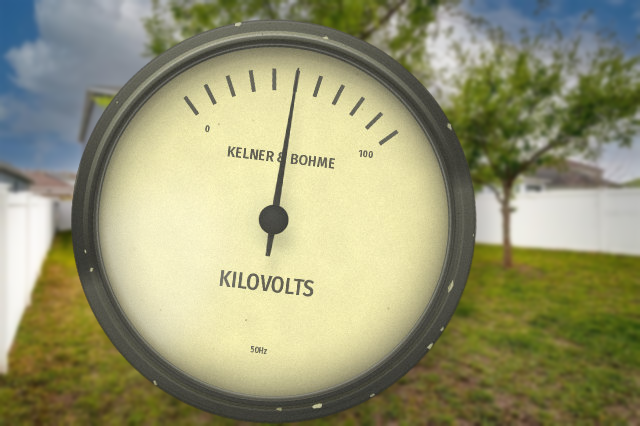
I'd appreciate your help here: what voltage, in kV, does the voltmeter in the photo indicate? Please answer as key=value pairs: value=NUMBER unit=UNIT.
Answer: value=50 unit=kV
